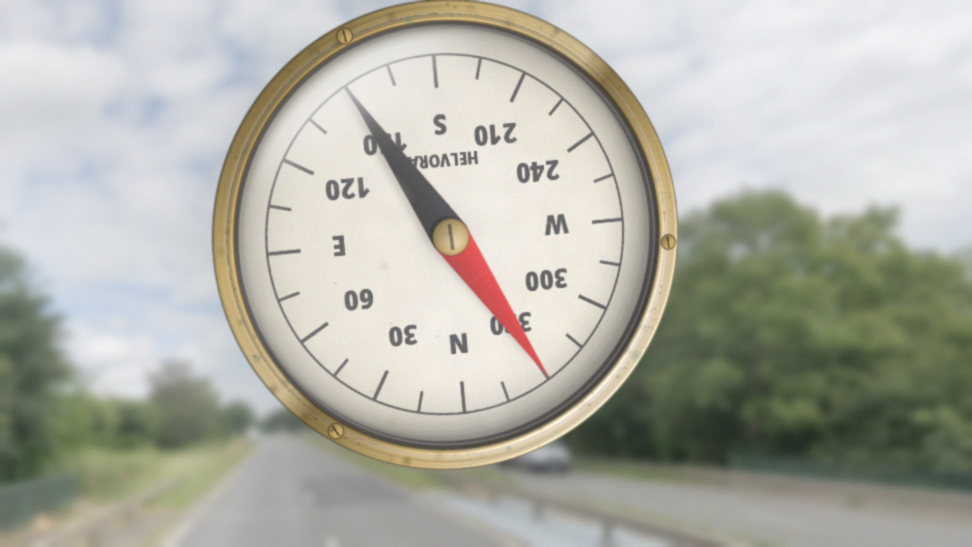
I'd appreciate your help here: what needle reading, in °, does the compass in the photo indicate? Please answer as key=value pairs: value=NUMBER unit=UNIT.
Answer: value=330 unit=°
